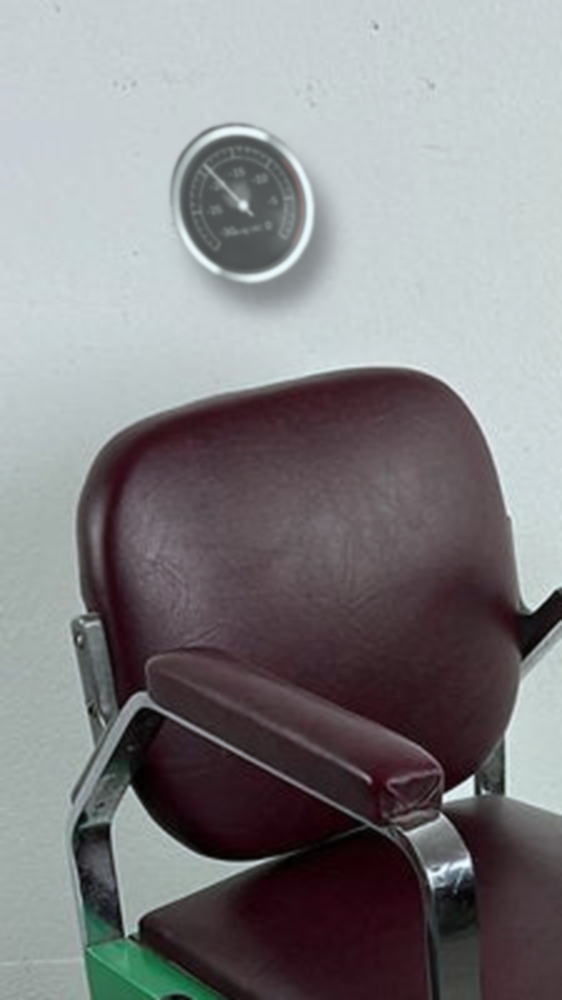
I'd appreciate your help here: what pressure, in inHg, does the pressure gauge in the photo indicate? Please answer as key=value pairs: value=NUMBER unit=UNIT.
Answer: value=-19 unit=inHg
